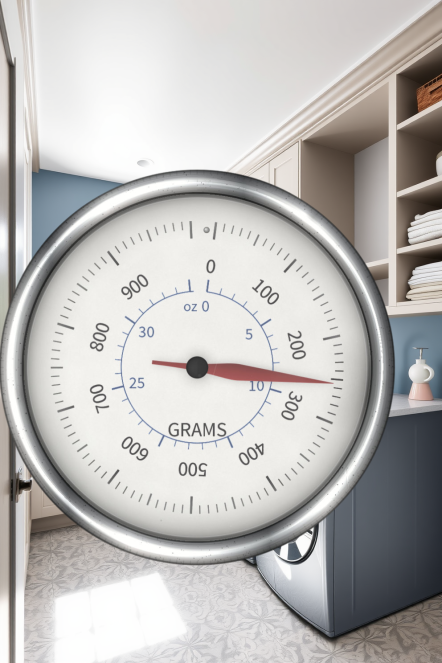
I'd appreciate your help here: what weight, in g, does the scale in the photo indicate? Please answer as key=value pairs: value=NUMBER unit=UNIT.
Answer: value=255 unit=g
